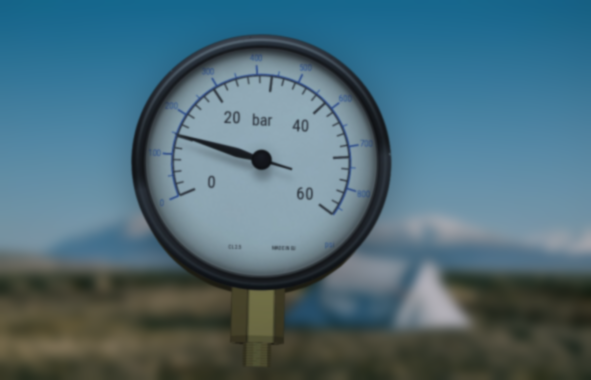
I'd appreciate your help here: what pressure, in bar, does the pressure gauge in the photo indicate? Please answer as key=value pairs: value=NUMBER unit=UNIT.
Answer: value=10 unit=bar
